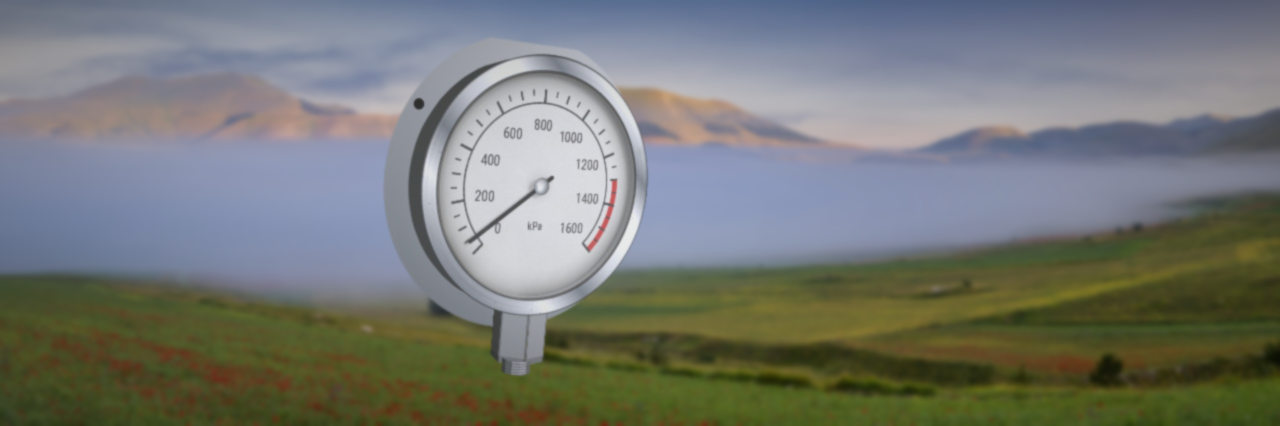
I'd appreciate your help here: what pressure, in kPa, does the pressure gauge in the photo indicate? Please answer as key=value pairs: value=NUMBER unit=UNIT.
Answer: value=50 unit=kPa
